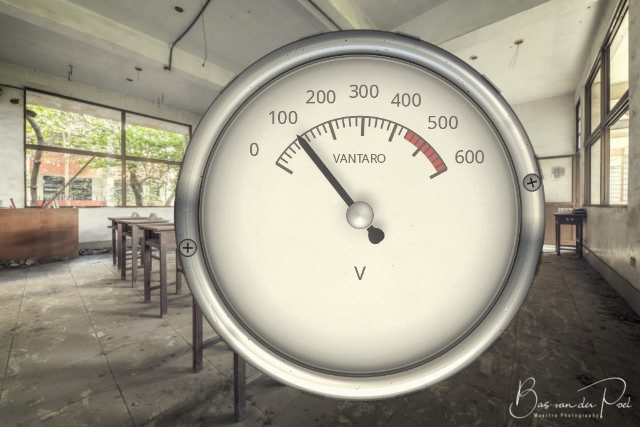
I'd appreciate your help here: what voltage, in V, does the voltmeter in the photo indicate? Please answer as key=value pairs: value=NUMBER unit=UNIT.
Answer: value=100 unit=V
